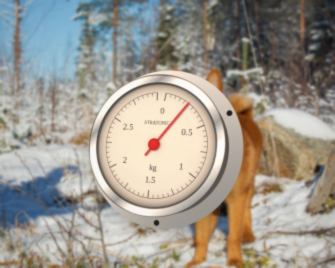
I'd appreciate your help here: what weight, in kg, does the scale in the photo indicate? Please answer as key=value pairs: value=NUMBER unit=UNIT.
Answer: value=0.25 unit=kg
